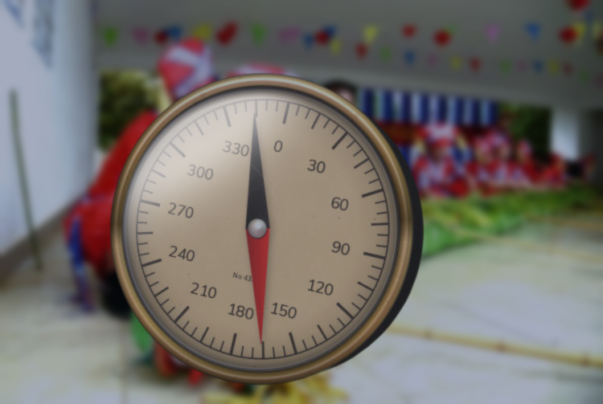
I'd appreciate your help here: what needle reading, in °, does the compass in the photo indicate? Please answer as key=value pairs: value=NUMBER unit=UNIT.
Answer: value=165 unit=°
